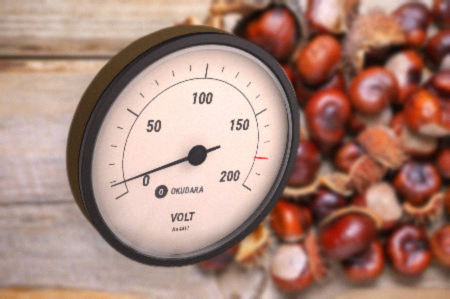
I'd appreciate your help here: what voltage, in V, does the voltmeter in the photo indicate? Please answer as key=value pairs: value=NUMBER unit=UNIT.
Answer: value=10 unit=V
